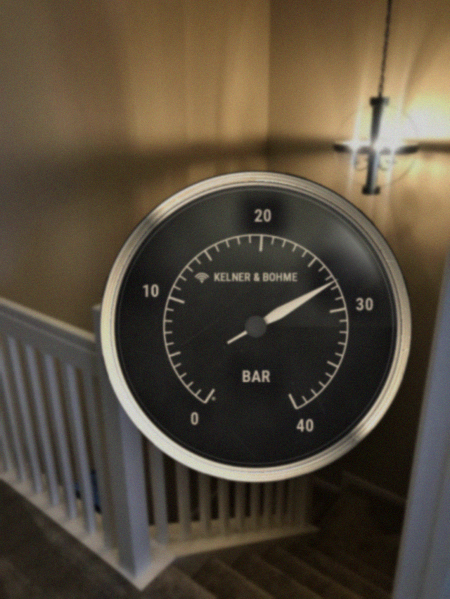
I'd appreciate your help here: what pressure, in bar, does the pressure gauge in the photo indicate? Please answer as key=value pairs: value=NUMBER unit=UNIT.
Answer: value=27.5 unit=bar
